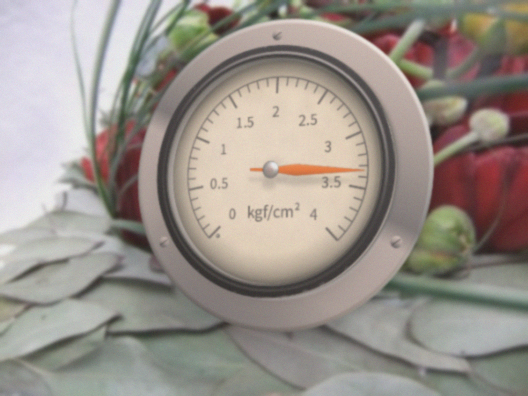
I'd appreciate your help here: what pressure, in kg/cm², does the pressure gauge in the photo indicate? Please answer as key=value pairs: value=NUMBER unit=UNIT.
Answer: value=3.35 unit=kg/cm²
